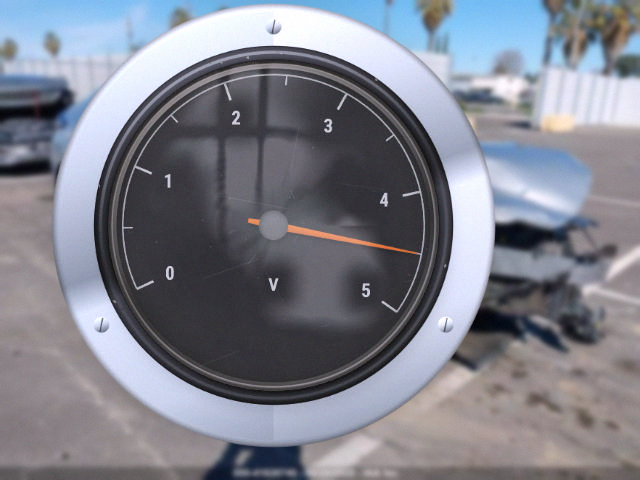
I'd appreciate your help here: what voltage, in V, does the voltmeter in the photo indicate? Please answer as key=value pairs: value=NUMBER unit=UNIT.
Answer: value=4.5 unit=V
